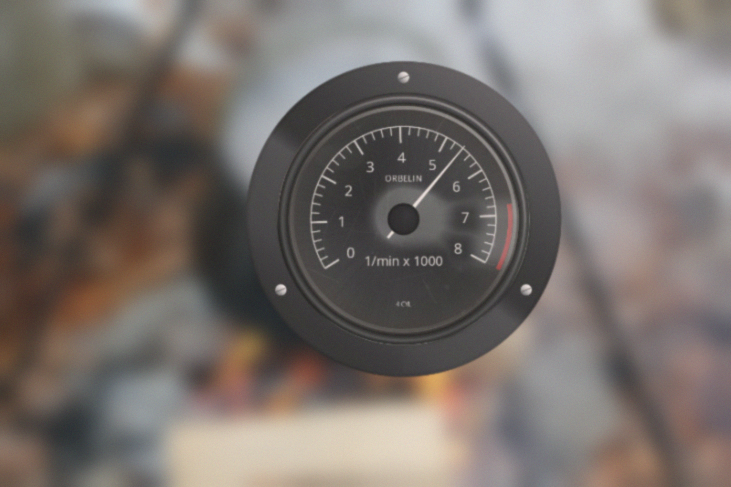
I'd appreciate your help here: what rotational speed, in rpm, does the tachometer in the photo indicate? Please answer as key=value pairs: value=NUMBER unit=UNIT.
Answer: value=5400 unit=rpm
